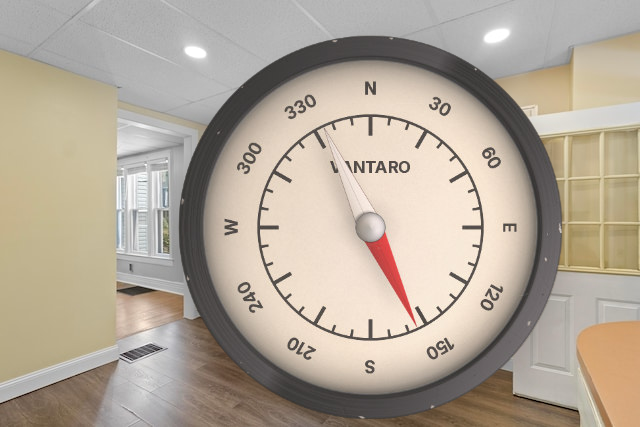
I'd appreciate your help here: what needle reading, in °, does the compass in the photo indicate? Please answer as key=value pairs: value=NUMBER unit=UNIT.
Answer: value=155 unit=°
